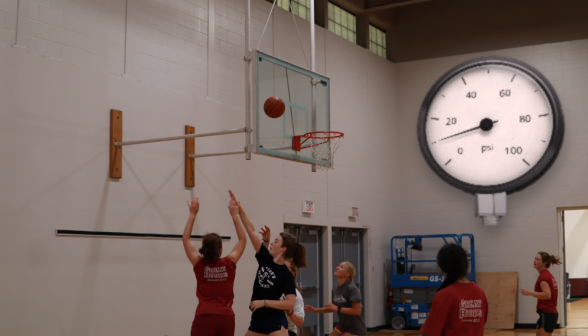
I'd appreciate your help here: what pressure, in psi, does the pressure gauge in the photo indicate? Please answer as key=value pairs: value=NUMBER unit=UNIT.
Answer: value=10 unit=psi
